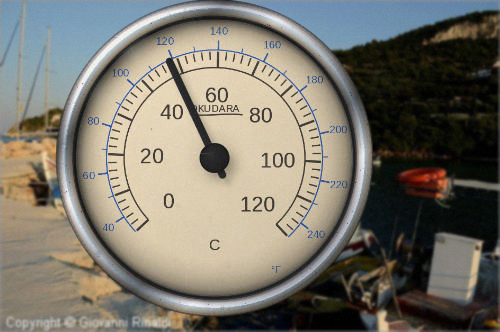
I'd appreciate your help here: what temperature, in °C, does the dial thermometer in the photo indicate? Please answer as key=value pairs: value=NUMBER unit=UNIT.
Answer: value=48 unit=°C
